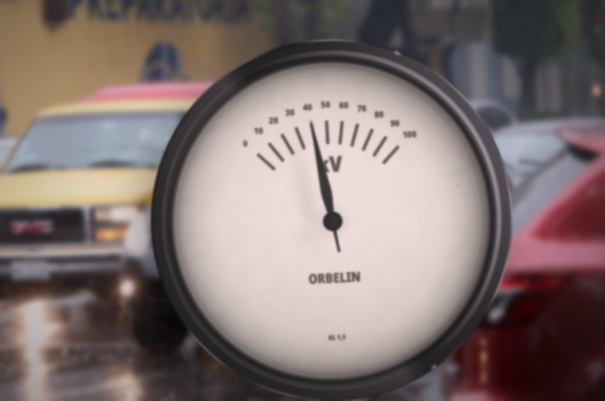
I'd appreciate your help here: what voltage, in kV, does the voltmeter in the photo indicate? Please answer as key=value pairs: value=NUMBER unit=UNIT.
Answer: value=40 unit=kV
